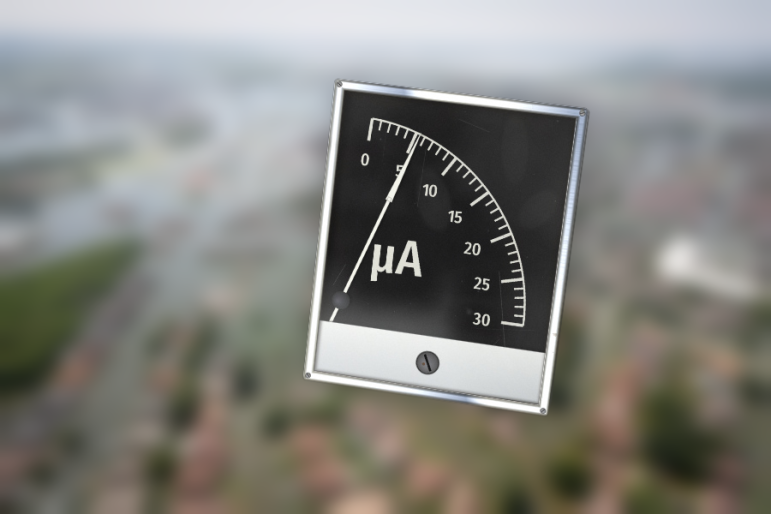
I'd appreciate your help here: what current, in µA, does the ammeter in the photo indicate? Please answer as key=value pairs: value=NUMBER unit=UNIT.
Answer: value=5.5 unit=µA
